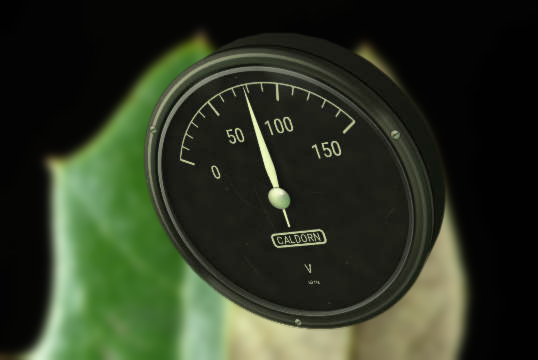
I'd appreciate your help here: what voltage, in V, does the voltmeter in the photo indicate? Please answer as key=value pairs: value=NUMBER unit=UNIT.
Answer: value=80 unit=V
